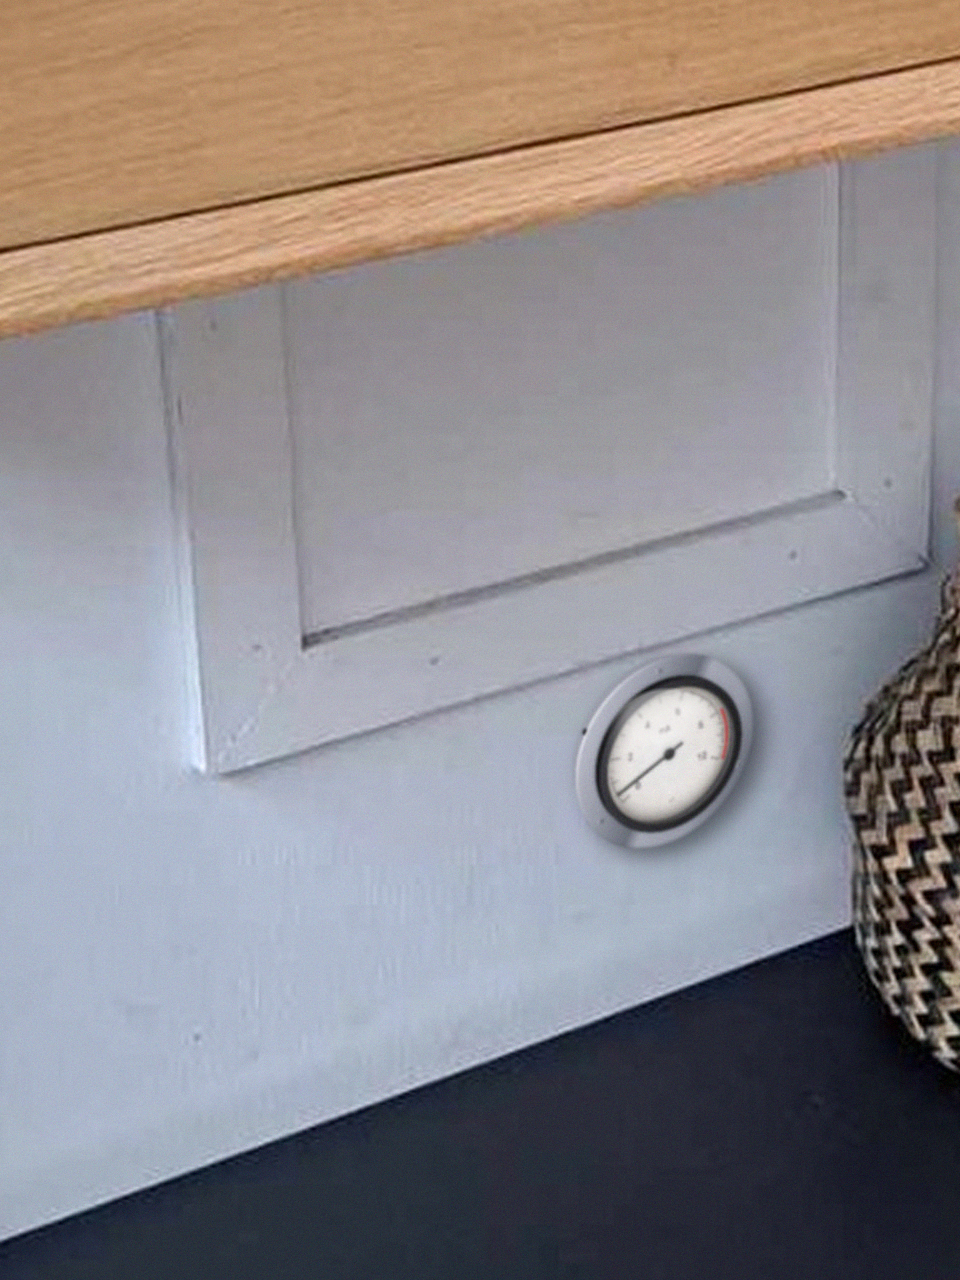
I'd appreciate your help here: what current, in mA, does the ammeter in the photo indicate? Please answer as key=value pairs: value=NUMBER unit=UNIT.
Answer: value=0.5 unit=mA
